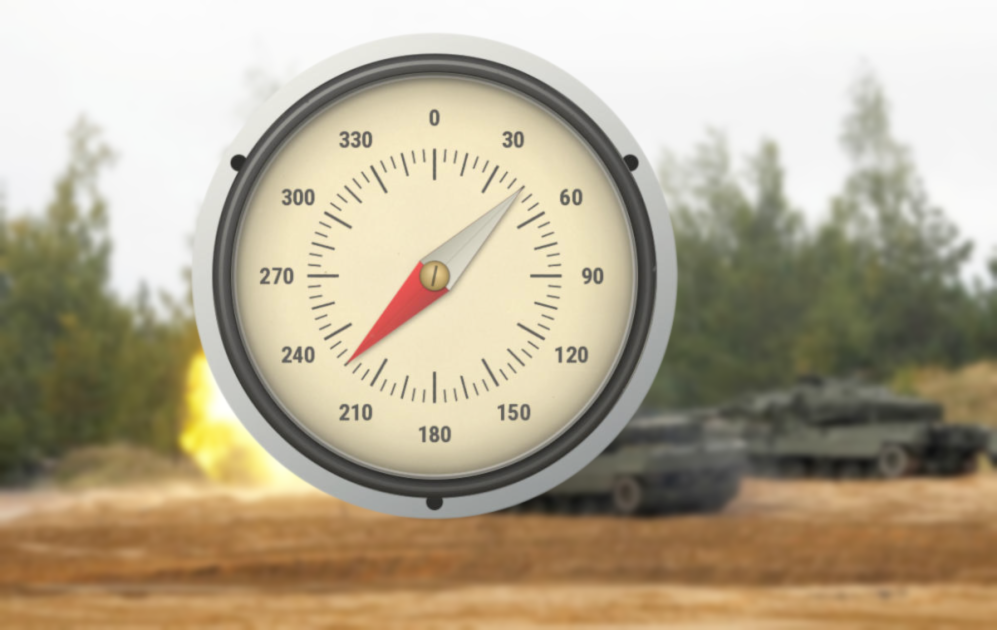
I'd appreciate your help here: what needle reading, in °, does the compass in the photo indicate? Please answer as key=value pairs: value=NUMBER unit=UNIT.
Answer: value=225 unit=°
